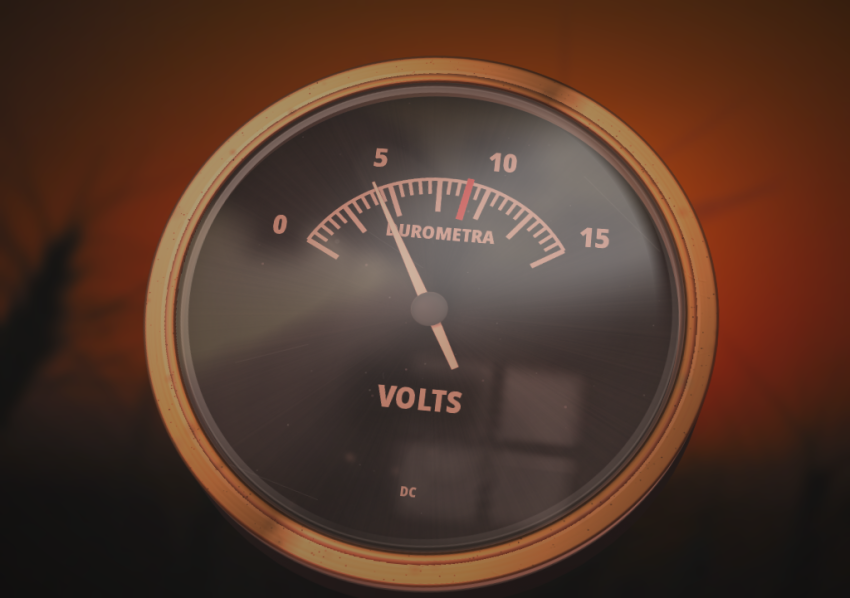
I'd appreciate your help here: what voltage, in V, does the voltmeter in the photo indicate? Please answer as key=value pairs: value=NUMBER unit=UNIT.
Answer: value=4.25 unit=V
